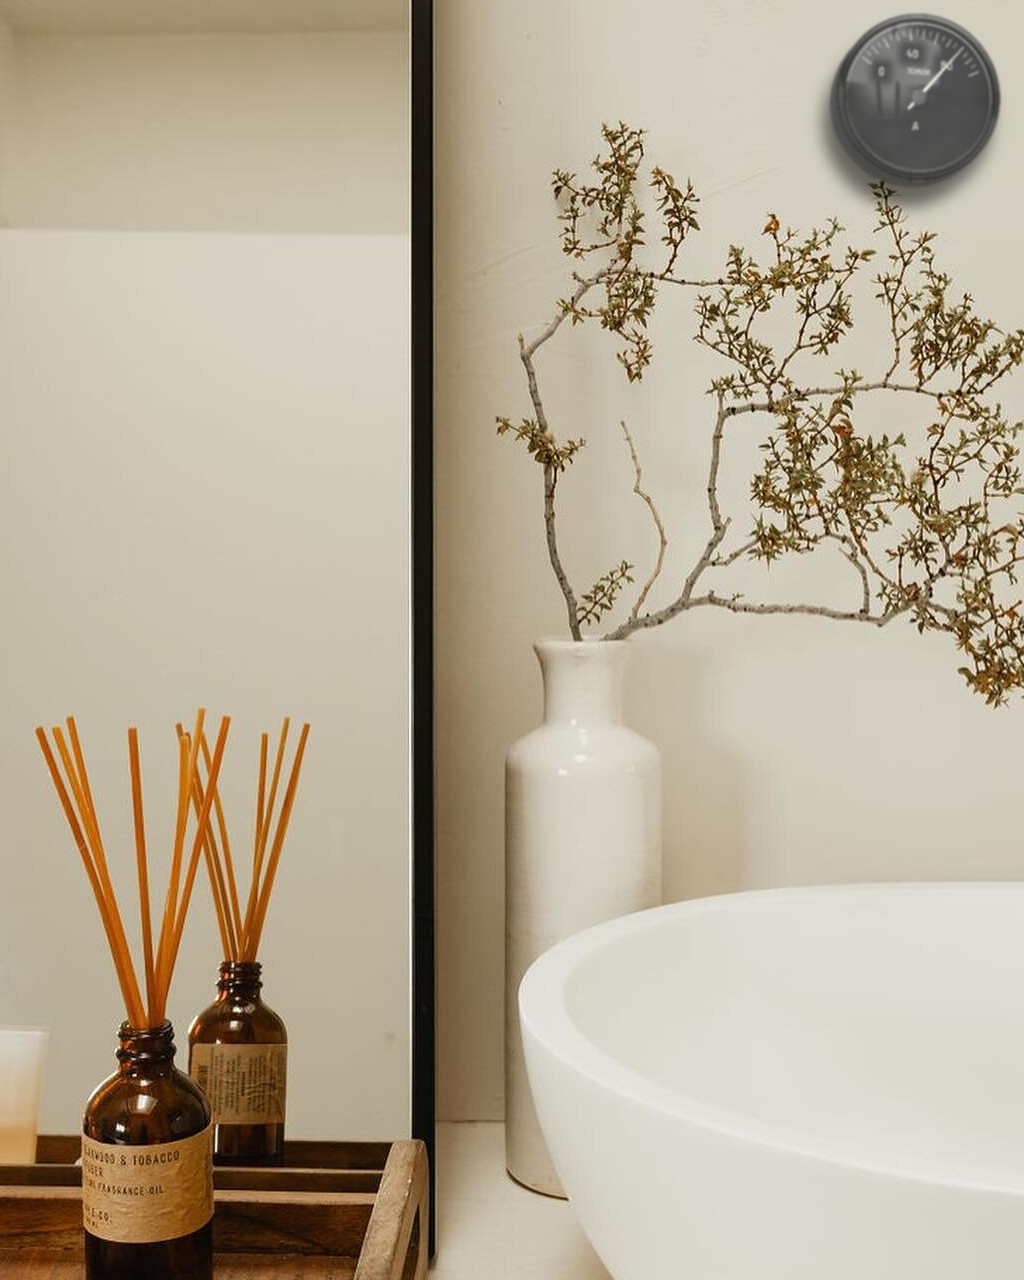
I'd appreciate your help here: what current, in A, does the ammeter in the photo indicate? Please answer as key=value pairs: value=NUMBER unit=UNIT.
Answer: value=80 unit=A
